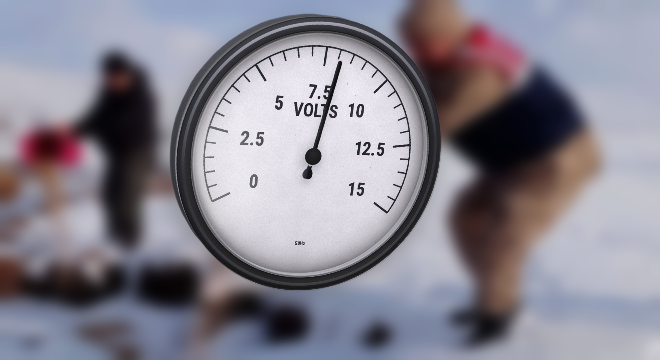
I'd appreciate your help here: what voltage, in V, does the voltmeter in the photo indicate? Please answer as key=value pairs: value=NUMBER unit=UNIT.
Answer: value=8 unit=V
